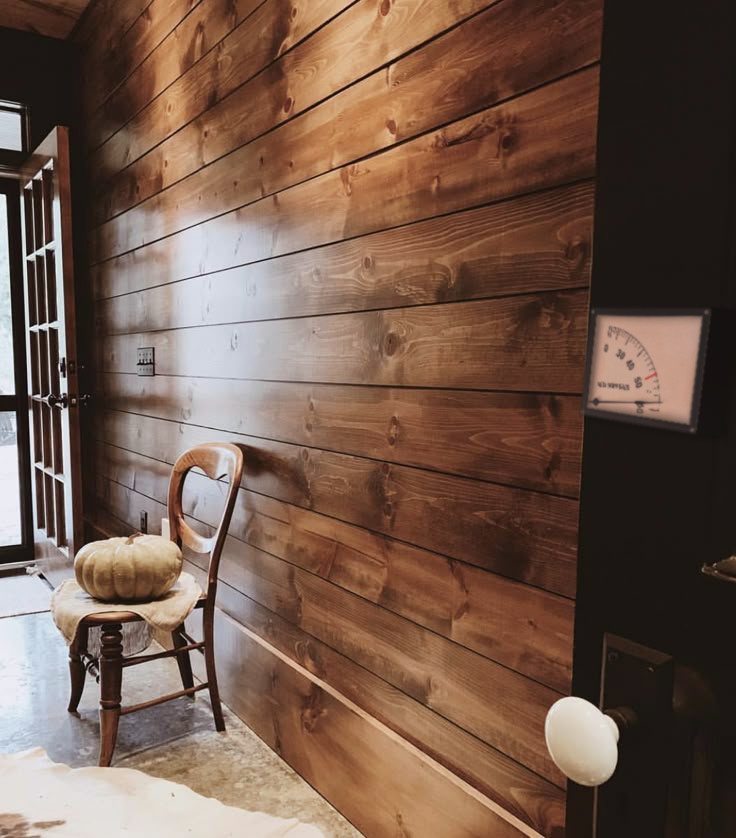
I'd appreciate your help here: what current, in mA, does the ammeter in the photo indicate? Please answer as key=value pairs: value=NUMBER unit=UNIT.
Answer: value=58 unit=mA
